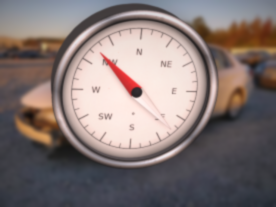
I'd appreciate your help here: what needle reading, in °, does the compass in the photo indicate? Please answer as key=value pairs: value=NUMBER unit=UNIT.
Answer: value=315 unit=°
